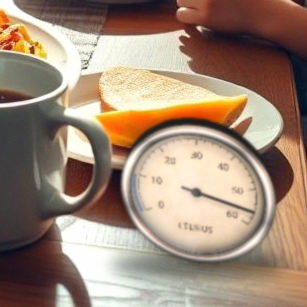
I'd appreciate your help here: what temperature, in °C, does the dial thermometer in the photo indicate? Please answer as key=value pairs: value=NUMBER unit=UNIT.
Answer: value=56 unit=°C
